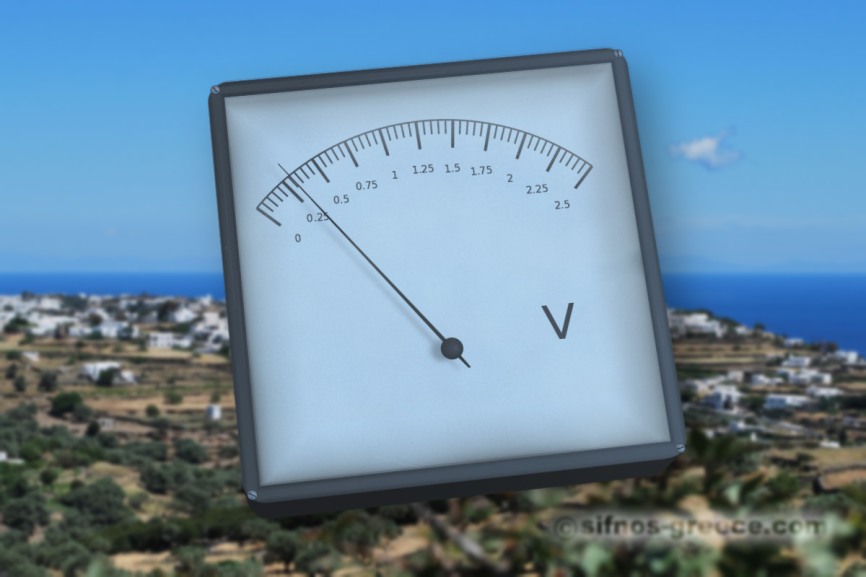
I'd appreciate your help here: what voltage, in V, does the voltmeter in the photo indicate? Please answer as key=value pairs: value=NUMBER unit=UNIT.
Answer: value=0.3 unit=V
